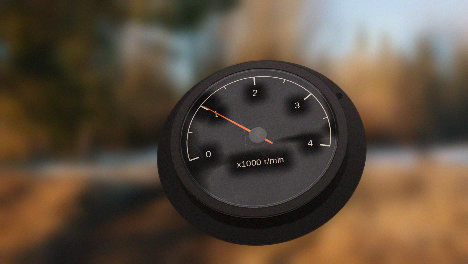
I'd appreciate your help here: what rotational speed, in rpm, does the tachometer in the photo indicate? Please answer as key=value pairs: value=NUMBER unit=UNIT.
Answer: value=1000 unit=rpm
